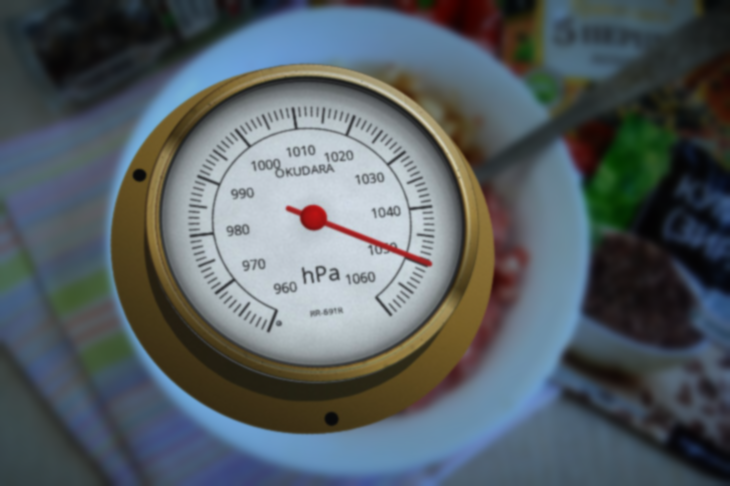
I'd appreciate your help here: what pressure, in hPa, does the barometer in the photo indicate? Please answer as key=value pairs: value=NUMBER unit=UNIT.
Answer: value=1050 unit=hPa
